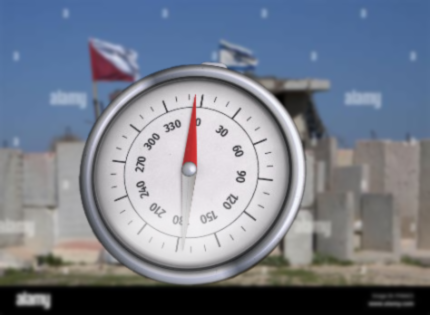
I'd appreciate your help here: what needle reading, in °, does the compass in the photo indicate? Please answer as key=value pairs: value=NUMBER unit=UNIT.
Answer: value=355 unit=°
